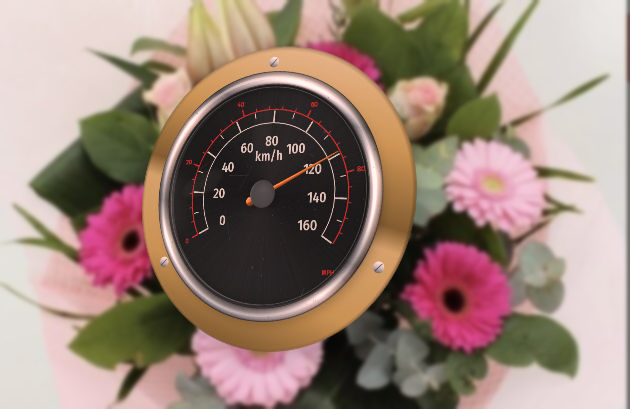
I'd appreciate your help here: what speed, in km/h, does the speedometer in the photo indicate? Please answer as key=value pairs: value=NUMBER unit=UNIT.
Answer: value=120 unit=km/h
